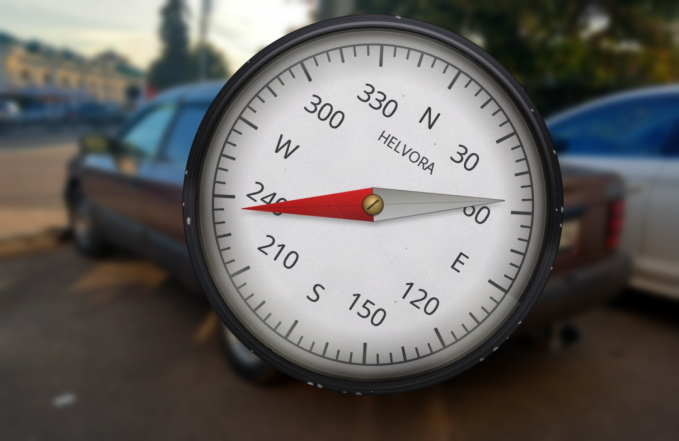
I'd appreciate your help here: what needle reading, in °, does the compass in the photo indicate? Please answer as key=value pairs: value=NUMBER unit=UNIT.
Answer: value=235 unit=°
